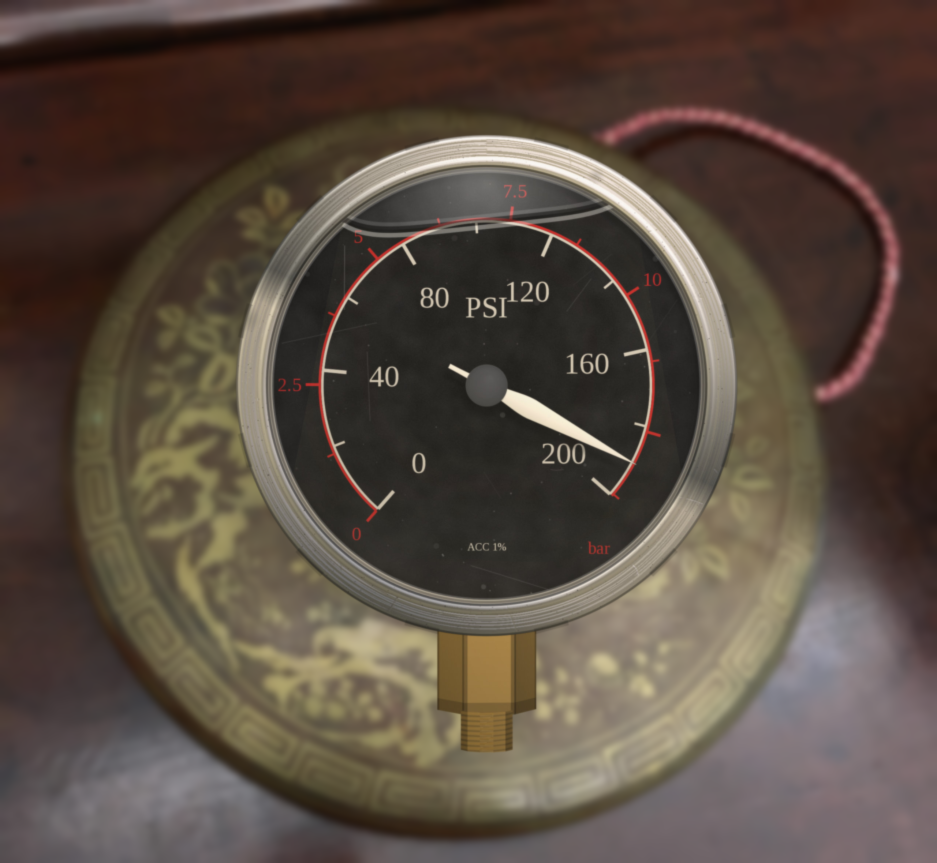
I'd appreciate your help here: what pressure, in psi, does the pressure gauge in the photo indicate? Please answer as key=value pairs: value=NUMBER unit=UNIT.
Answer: value=190 unit=psi
